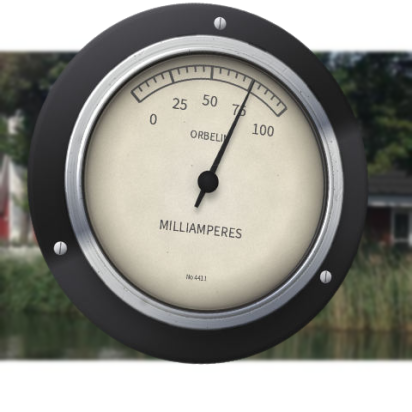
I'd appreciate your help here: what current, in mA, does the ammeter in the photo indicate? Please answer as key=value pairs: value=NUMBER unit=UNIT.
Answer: value=75 unit=mA
